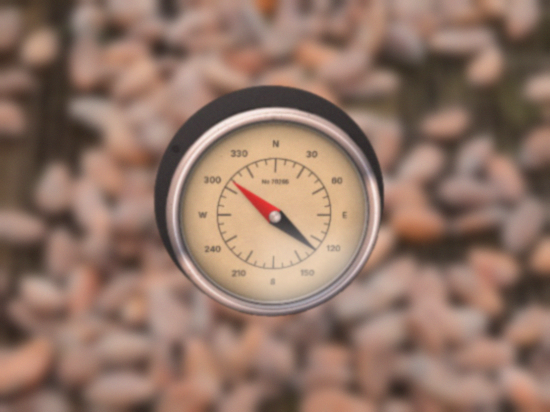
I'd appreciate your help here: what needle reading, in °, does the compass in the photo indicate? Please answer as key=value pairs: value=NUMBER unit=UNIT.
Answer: value=310 unit=°
